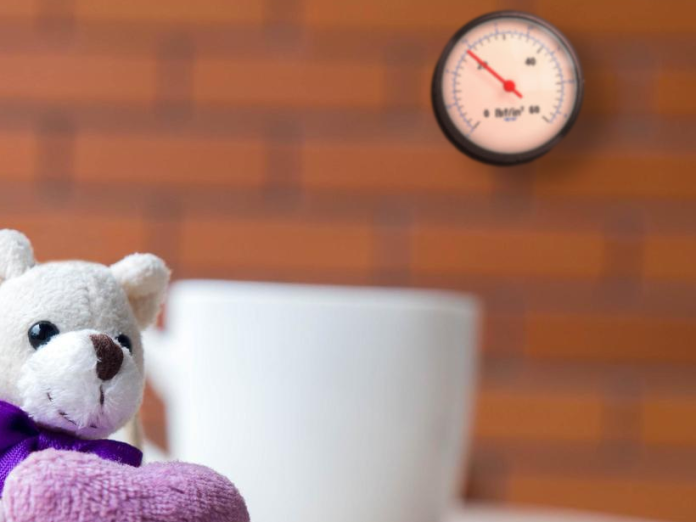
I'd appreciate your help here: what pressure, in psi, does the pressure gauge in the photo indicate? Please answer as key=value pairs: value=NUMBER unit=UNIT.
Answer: value=20 unit=psi
